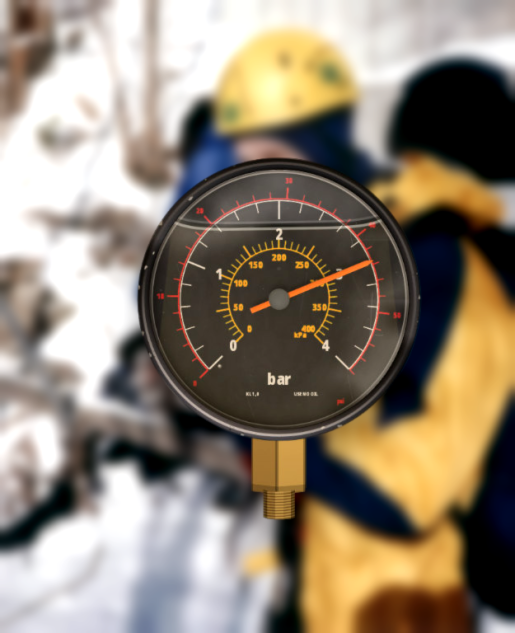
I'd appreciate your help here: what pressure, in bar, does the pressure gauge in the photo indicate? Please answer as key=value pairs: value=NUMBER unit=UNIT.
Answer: value=3 unit=bar
